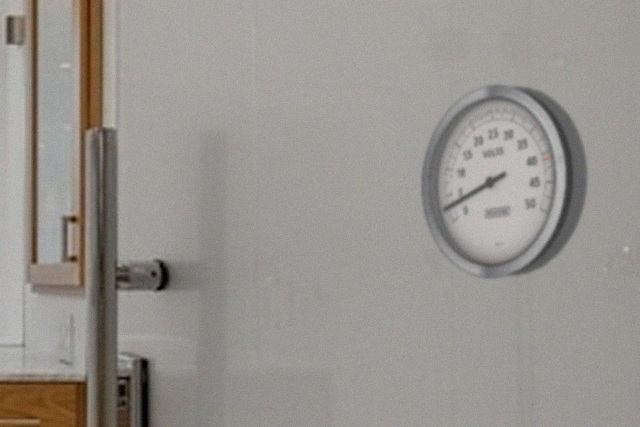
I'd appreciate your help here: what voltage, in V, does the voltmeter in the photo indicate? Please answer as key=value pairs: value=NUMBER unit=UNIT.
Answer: value=2.5 unit=V
